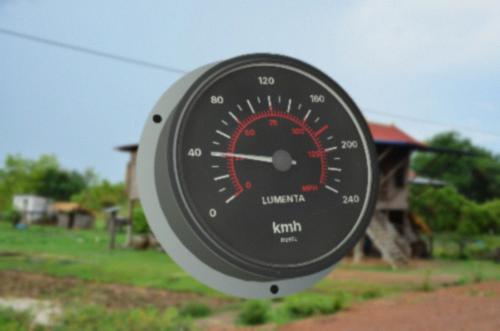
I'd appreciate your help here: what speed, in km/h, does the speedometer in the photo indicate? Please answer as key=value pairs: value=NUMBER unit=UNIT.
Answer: value=40 unit=km/h
